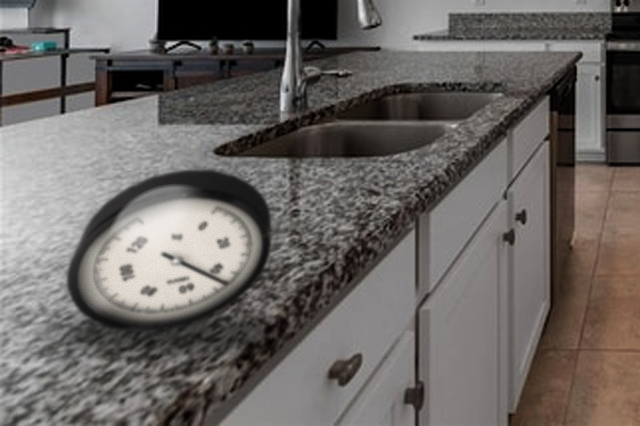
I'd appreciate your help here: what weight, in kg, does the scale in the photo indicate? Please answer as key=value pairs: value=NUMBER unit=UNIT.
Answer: value=45 unit=kg
